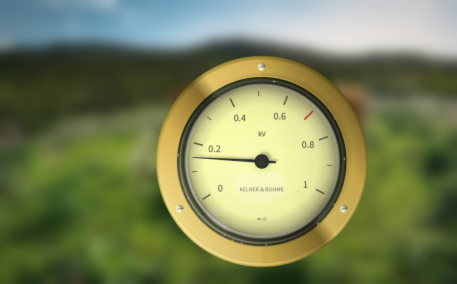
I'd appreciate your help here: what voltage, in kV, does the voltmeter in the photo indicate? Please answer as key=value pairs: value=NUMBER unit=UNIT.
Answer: value=0.15 unit=kV
